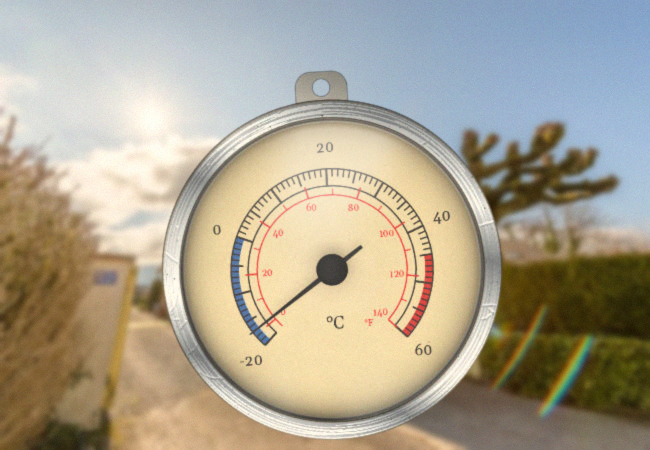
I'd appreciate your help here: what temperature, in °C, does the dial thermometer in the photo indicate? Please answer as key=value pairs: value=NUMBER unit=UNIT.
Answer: value=-17 unit=°C
